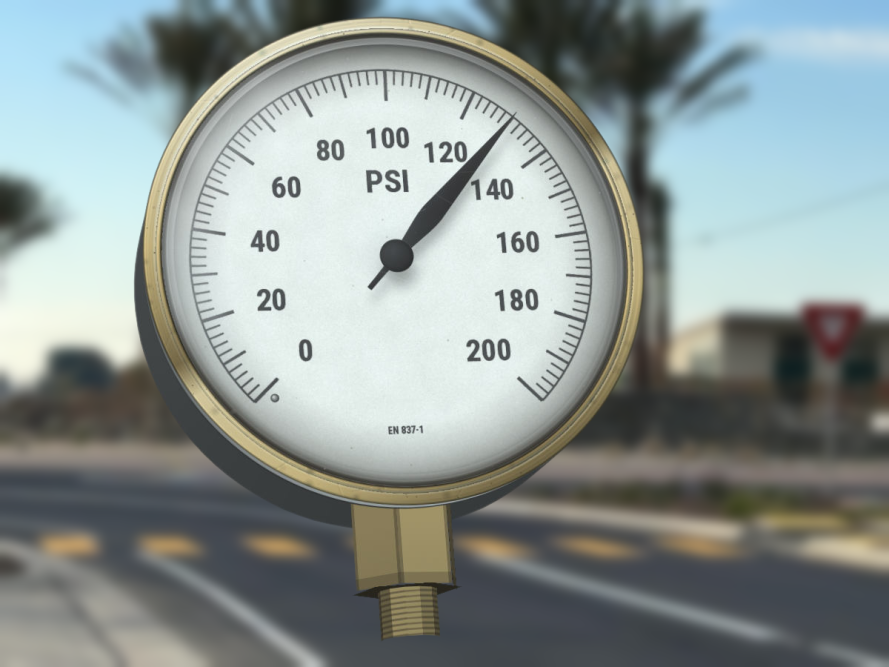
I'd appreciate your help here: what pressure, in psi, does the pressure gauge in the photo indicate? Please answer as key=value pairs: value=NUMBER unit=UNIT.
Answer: value=130 unit=psi
